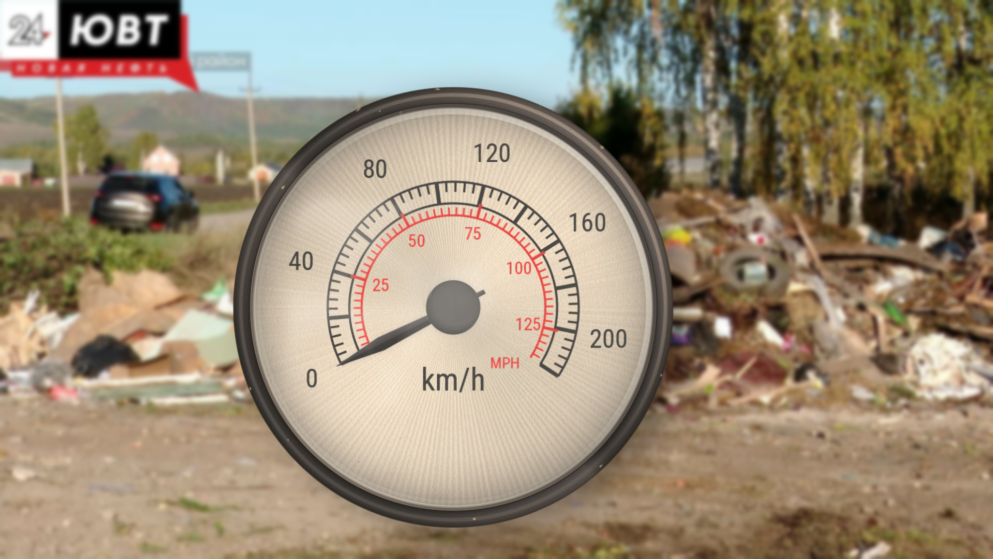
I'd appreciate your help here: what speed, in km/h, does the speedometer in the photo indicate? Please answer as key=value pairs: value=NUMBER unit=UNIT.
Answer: value=0 unit=km/h
